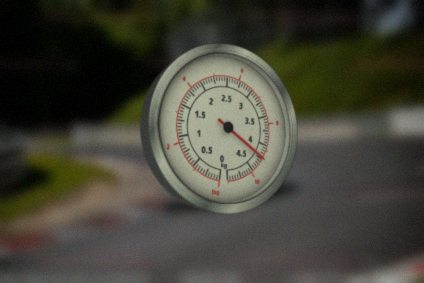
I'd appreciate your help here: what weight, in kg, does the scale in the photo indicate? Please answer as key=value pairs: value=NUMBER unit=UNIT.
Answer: value=4.25 unit=kg
